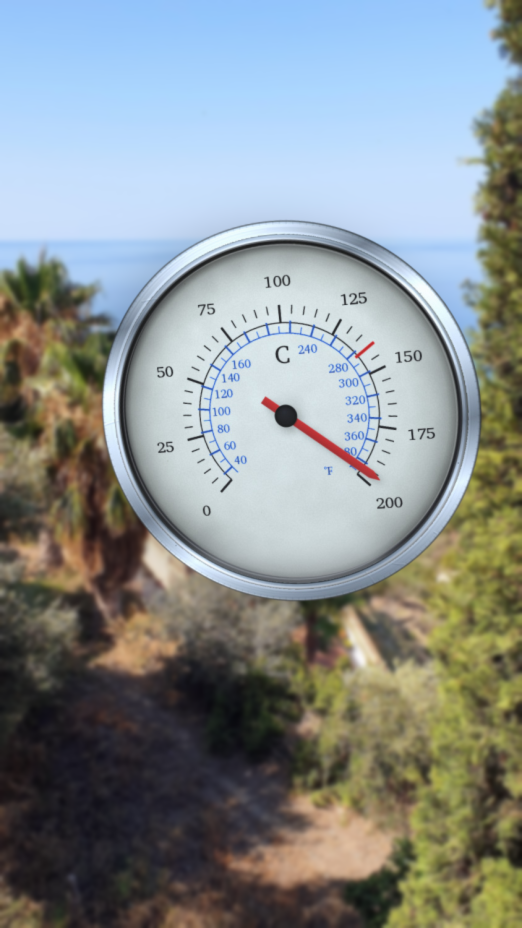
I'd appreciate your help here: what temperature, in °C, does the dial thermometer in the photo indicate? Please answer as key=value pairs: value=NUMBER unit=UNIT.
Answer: value=195 unit=°C
